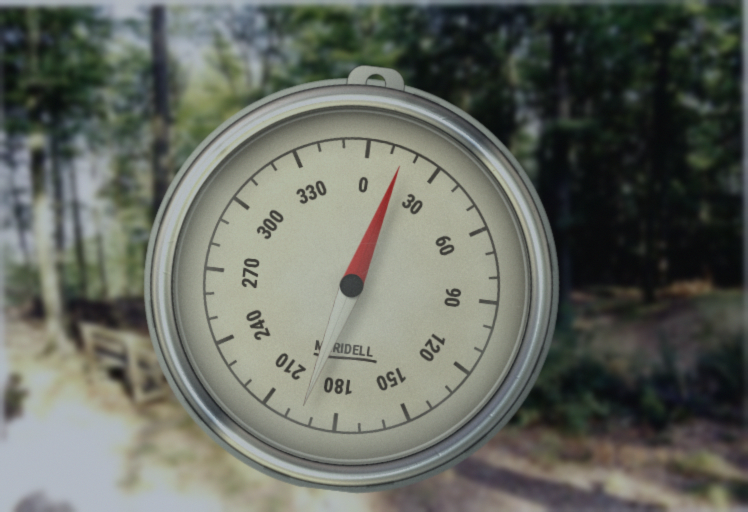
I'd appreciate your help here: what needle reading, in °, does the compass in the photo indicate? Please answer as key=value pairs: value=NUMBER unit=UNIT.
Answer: value=15 unit=°
